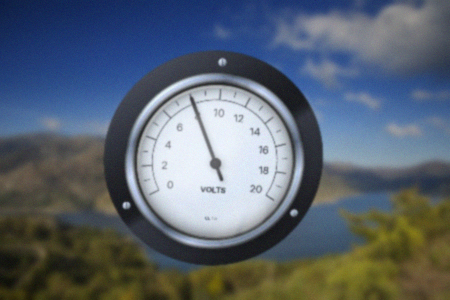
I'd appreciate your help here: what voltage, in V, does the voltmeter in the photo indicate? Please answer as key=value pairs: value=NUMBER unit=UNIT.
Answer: value=8 unit=V
